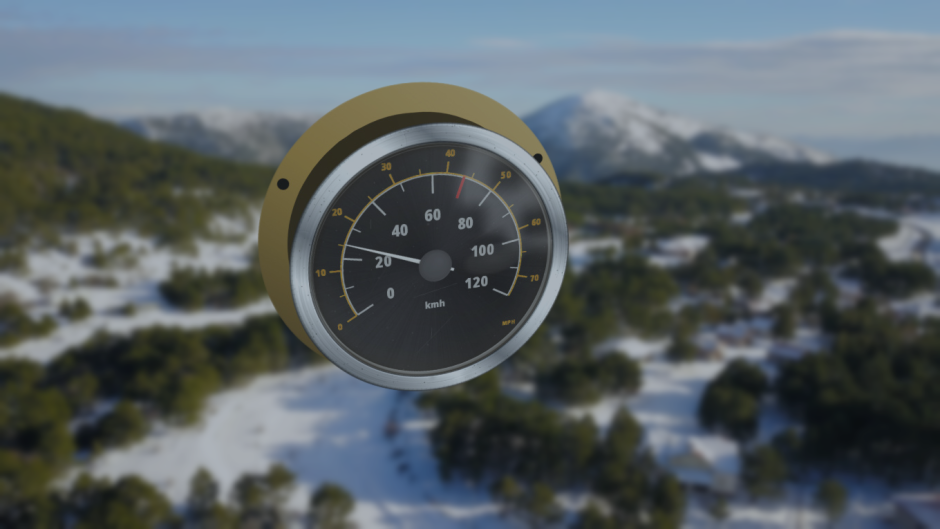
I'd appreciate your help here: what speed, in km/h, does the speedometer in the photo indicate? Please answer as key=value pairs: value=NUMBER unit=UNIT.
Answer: value=25 unit=km/h
